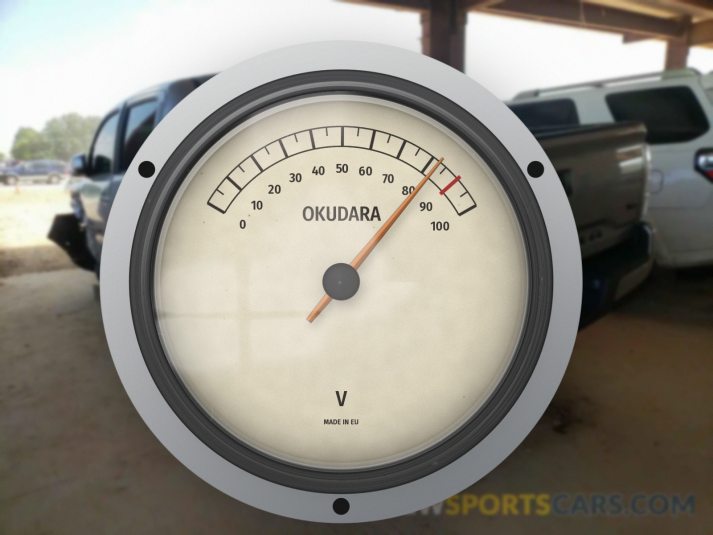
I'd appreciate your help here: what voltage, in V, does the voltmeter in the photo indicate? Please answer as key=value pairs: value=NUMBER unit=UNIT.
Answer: value=82.5 unit=V
